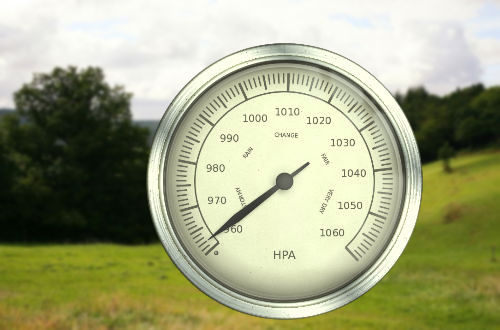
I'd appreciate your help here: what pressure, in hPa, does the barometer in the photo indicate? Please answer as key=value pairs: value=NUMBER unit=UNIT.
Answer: value=962 unit=hPa
